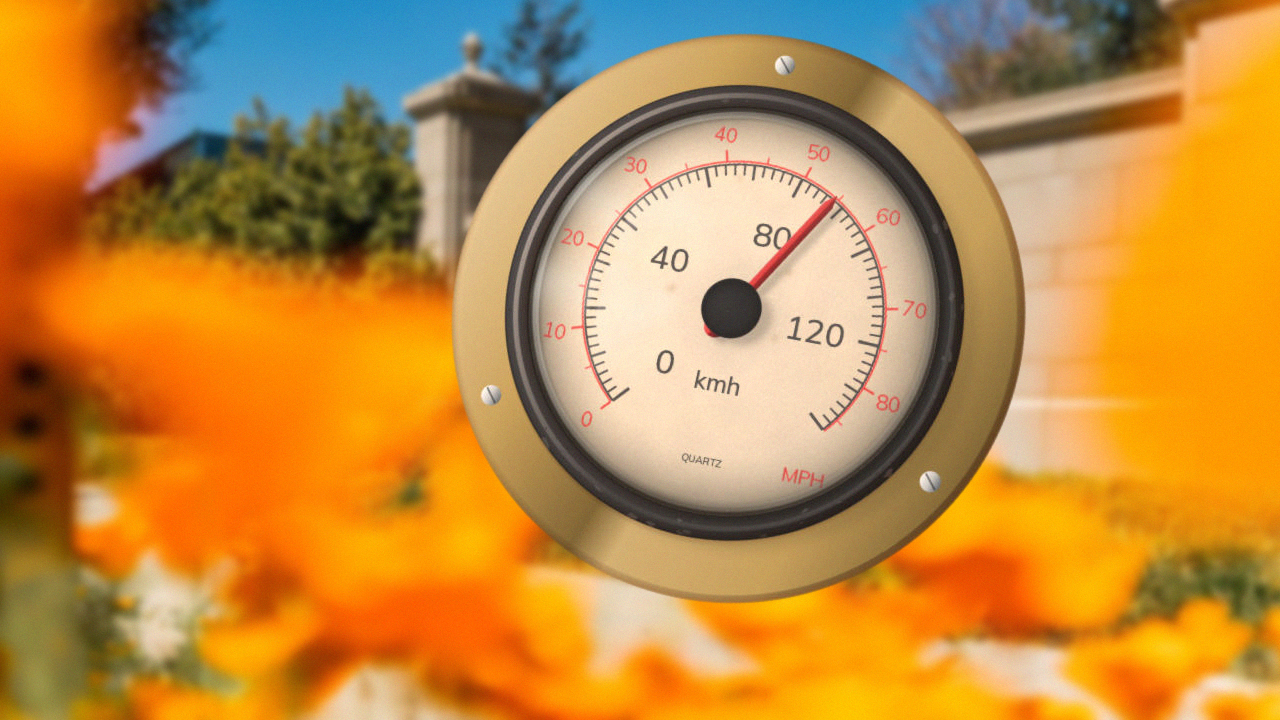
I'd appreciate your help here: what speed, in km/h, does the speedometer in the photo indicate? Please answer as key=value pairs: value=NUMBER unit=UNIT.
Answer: value=88 unit=km/h
